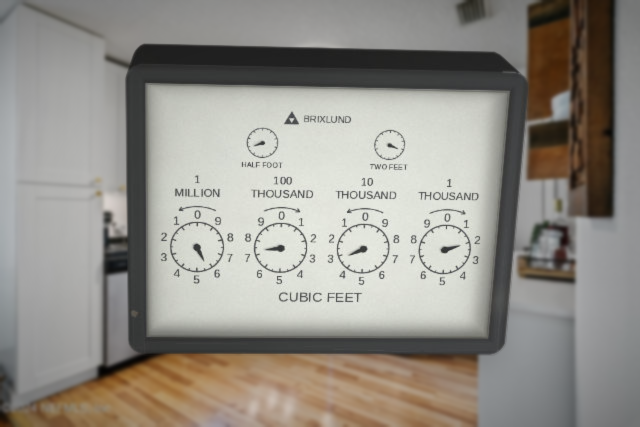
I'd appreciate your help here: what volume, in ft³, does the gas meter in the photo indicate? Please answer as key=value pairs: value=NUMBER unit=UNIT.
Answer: value=573200 unit=ft³
